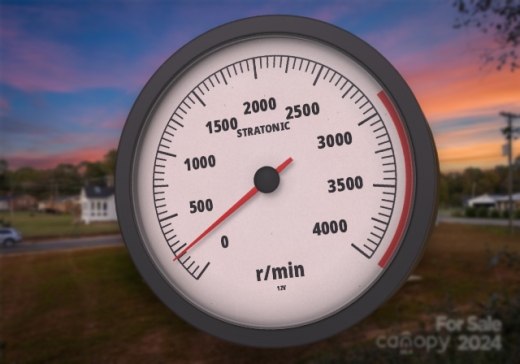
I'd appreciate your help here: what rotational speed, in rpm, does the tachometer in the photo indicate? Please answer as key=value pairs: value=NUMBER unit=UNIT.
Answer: value=200 unit=rpm
